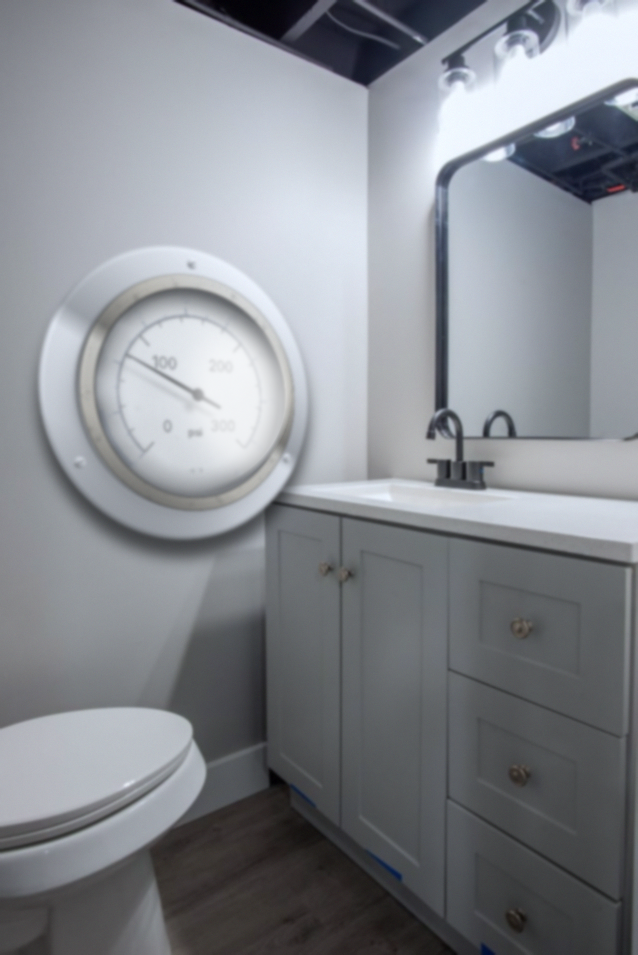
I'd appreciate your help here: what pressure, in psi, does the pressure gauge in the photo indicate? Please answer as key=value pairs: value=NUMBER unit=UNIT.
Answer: value=80 unit=psi
